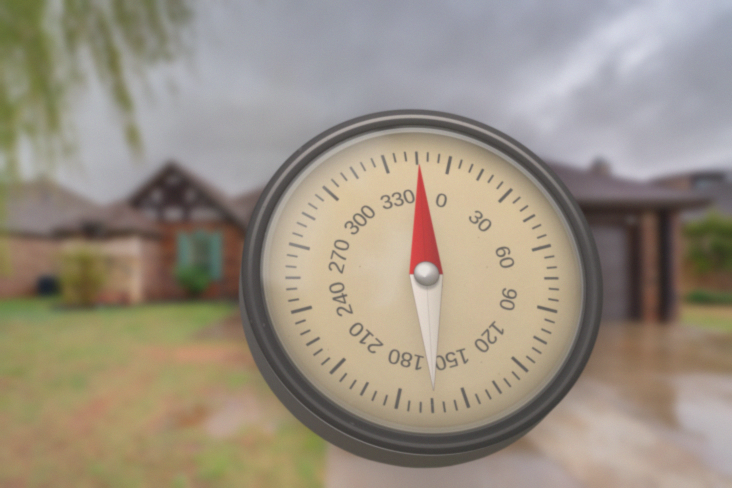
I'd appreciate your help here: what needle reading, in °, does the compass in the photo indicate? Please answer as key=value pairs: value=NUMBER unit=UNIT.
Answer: value=345 unit=°
